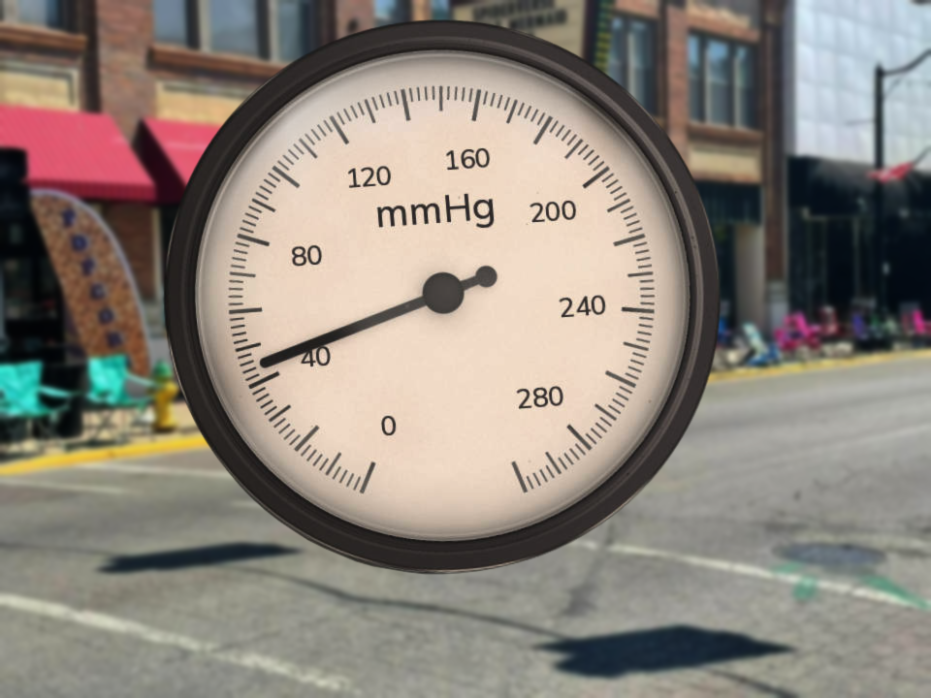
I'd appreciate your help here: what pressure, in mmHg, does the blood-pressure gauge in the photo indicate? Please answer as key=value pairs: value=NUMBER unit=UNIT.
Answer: value=44 unit=mmHg
